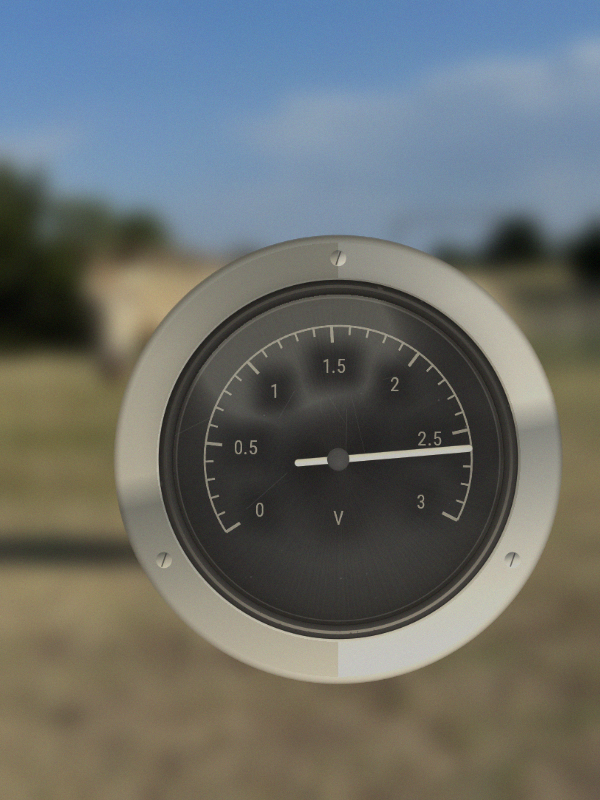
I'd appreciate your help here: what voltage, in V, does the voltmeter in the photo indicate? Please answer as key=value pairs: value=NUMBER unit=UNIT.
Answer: value=2.6 unit=V
